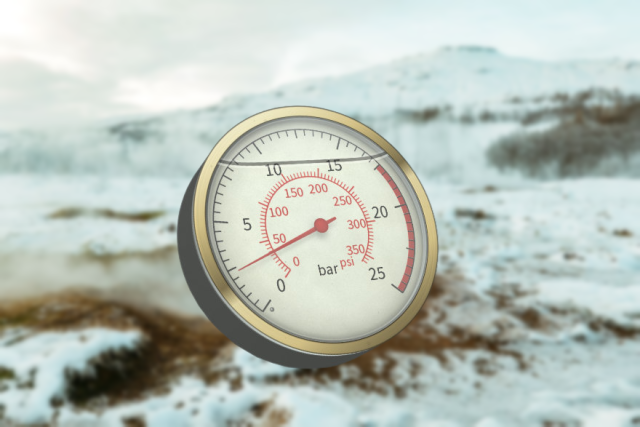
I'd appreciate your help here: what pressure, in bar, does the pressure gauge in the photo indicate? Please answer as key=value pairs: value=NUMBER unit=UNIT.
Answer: value=2.25 unit=bar
